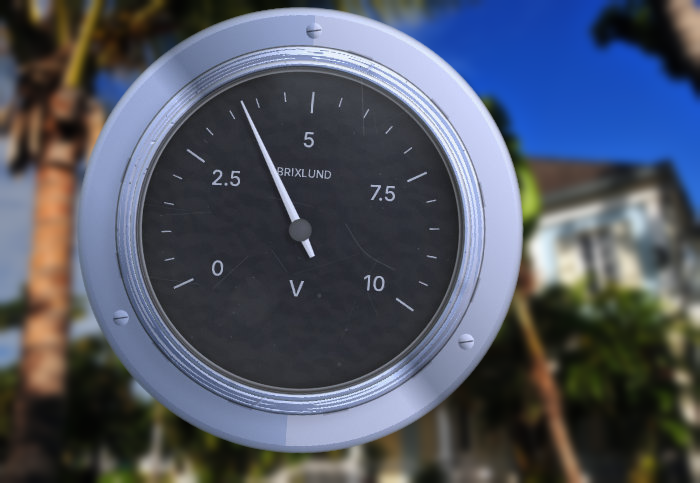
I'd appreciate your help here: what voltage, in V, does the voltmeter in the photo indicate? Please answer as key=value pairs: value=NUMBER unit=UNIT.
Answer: value=3.75 unit=V
